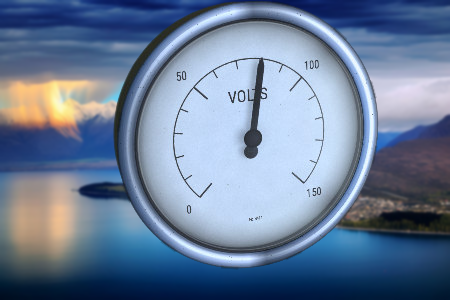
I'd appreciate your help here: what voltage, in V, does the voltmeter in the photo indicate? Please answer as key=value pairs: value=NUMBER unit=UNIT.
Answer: value=80 unit=V
